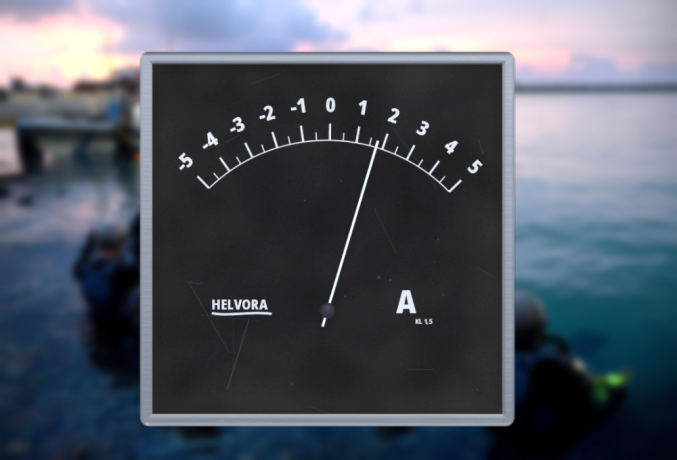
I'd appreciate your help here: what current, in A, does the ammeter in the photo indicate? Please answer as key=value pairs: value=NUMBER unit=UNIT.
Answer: value=1.75 unit=A
